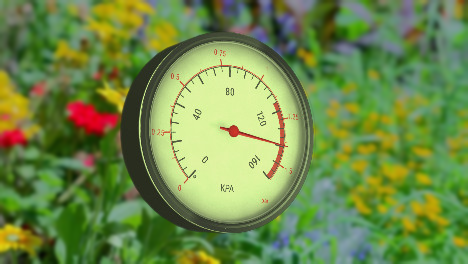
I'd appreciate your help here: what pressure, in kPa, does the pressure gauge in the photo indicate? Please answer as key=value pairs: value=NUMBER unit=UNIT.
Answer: value=140 unit=kPa
